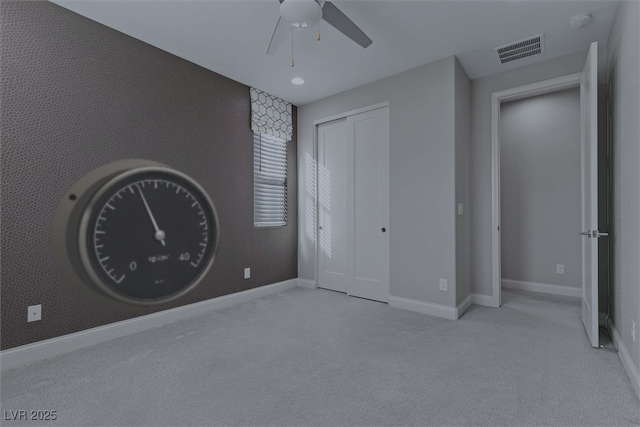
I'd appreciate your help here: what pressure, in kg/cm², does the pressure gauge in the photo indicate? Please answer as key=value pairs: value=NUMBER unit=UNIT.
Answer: value=17 unit=kg/cm²
